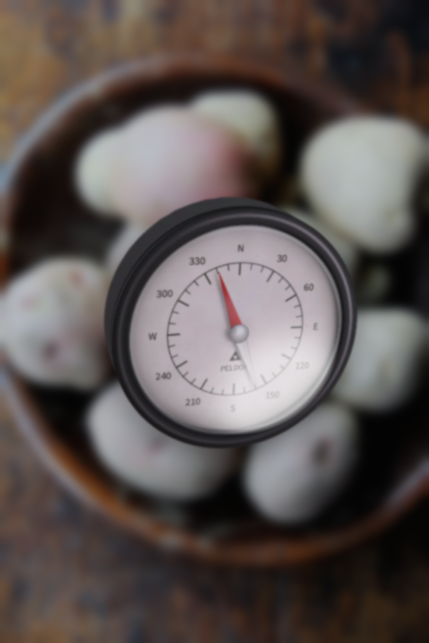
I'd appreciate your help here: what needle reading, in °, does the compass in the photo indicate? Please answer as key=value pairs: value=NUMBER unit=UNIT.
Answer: value=340 unit=°
